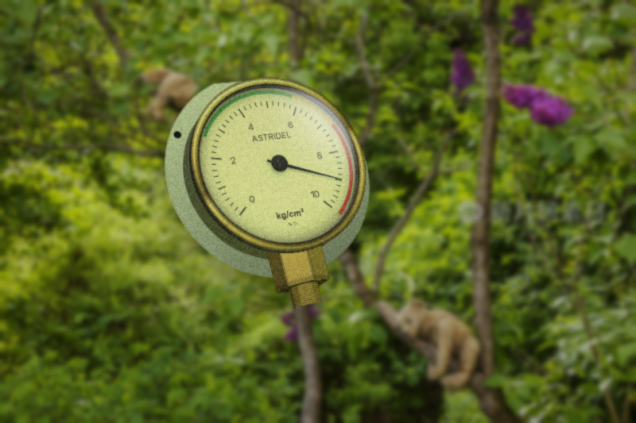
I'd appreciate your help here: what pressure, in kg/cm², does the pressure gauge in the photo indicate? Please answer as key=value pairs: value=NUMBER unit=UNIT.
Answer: value=9 unit=kg/cm²
